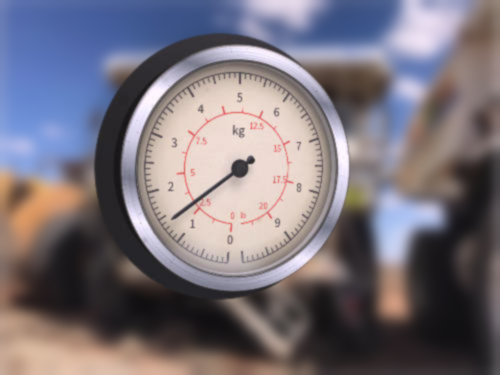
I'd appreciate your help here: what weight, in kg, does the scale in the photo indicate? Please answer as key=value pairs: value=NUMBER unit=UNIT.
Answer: value=1.4 unit=kg
